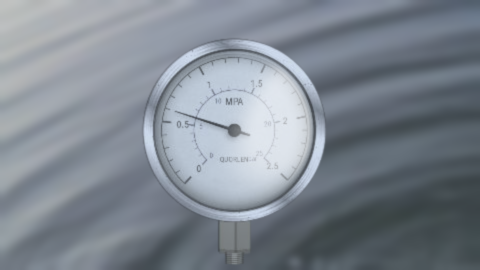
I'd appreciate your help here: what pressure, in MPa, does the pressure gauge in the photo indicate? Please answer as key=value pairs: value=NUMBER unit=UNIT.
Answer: value=0.6 unit=MPa
